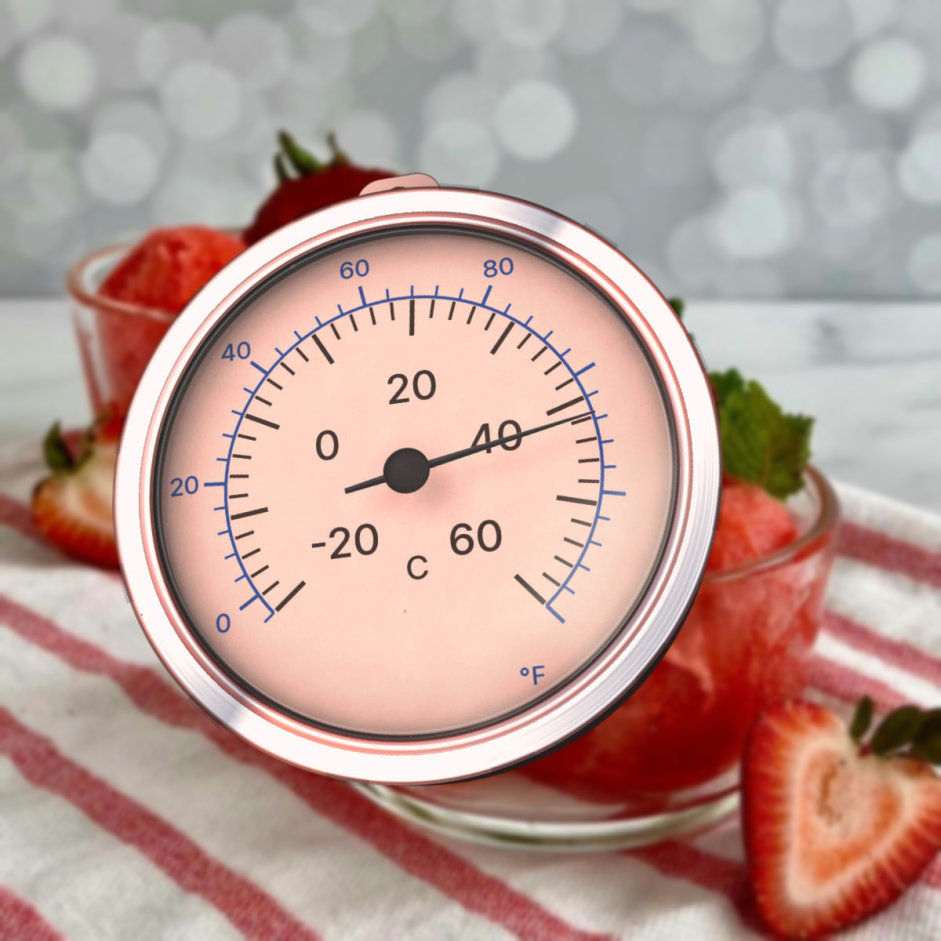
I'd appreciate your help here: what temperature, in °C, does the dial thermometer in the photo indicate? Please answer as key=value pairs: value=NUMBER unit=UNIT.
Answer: value=42 unit=°C
